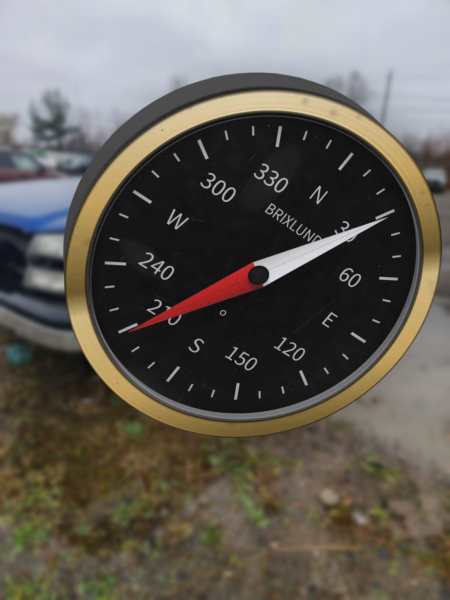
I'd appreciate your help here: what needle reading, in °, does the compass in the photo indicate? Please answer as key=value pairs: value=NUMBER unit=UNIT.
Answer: value=210 unit=°
